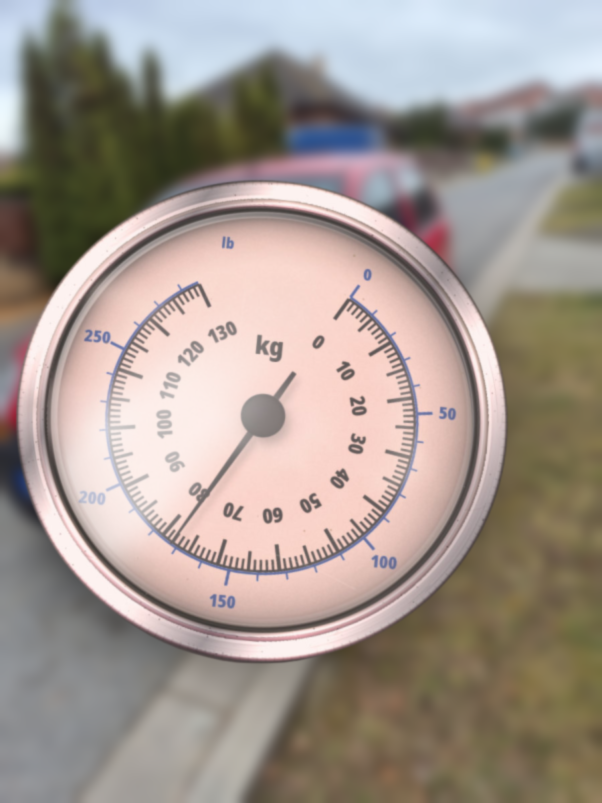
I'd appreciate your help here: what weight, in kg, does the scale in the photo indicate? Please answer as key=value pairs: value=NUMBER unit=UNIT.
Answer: value=78 unit=kg
